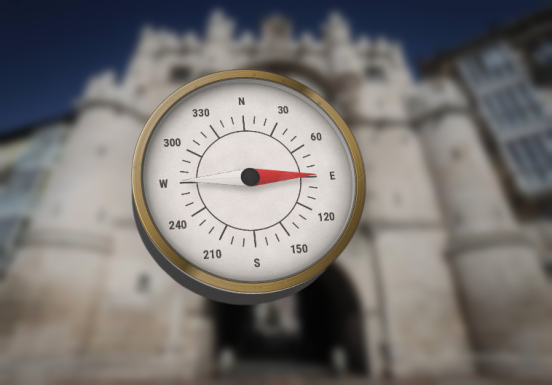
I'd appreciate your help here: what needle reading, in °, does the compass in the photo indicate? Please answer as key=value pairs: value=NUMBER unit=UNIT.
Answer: value=90 unit=°
